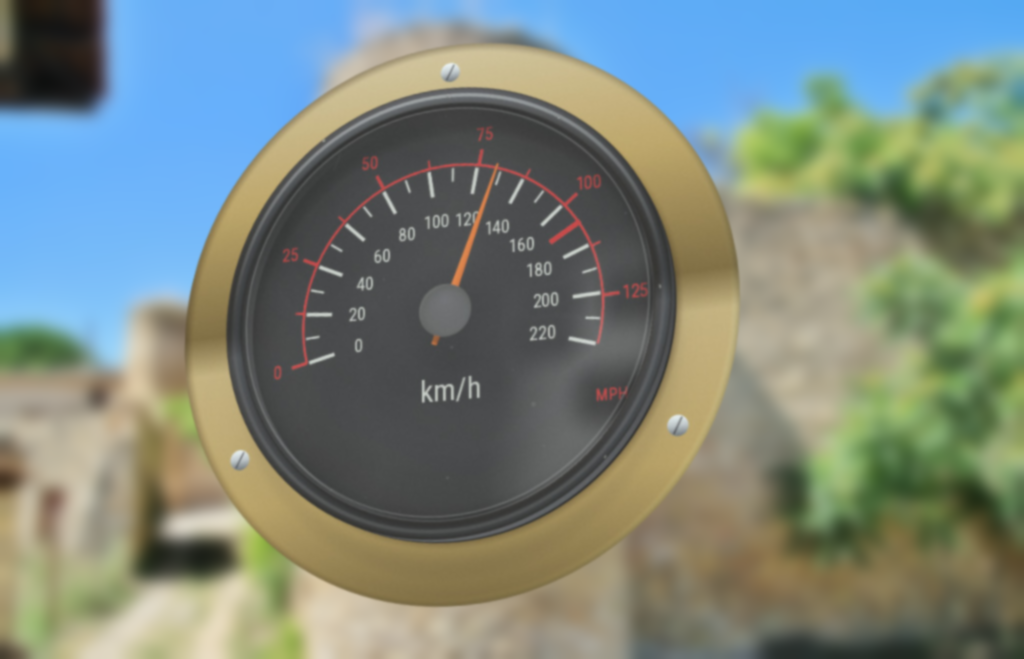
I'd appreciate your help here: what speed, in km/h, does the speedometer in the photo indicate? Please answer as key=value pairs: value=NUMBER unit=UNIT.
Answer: value=130 unit=km/h
